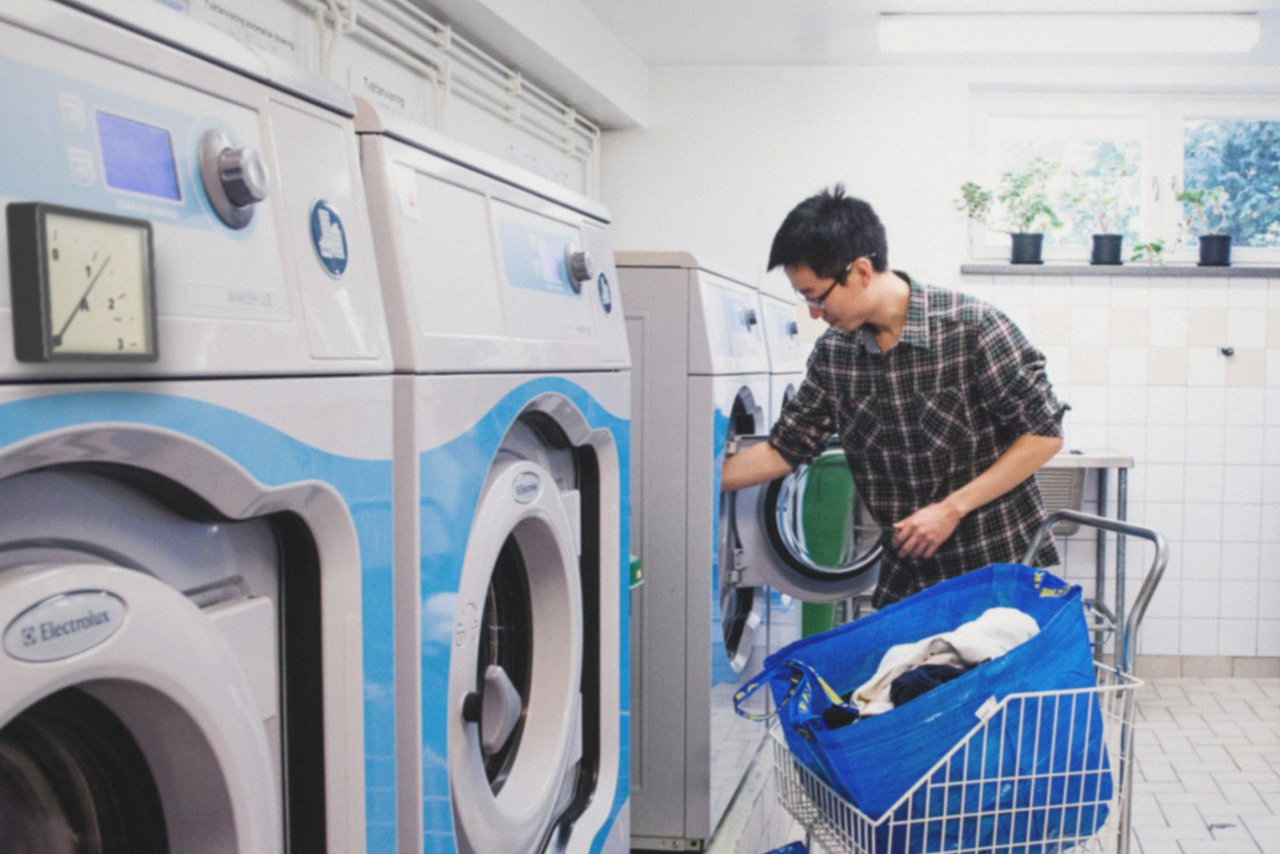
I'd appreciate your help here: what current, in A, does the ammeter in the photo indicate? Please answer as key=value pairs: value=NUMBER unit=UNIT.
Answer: value=1.25 unit=A
